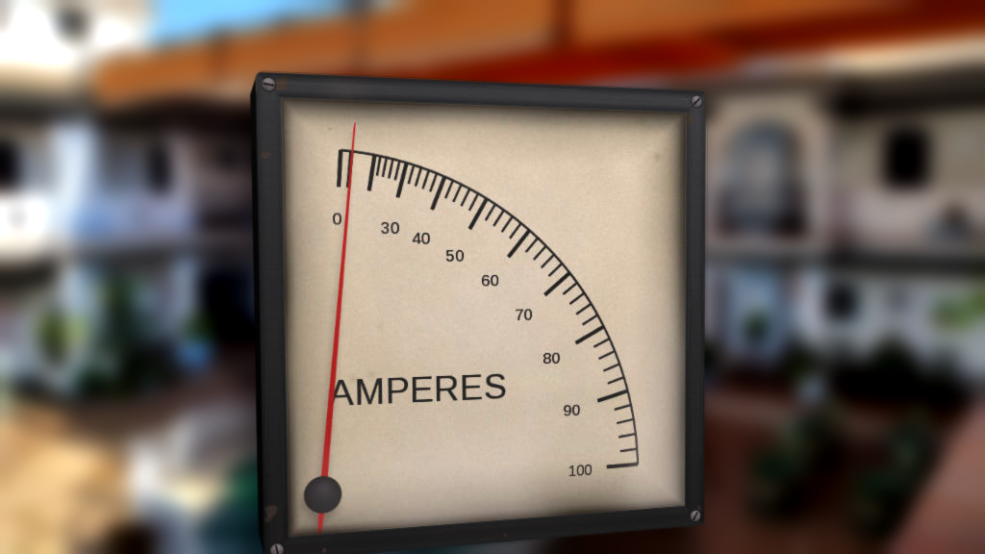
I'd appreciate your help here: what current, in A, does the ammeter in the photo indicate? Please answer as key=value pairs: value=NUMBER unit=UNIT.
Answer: value=10 unit=A
